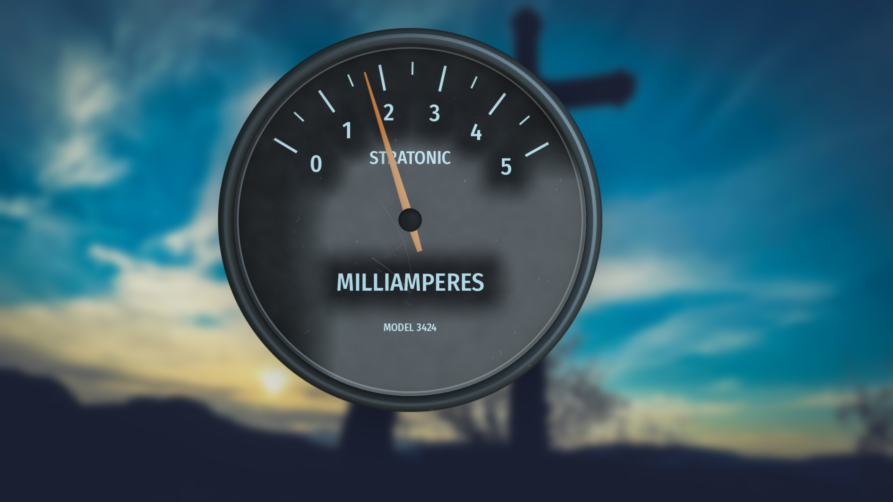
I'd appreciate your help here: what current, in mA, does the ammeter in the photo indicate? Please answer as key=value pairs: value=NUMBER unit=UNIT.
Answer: value=1.75 unit=mA
